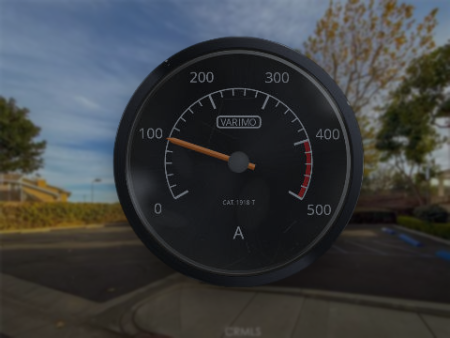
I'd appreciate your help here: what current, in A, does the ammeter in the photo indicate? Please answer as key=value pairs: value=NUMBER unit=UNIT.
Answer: value=100 unit=A
